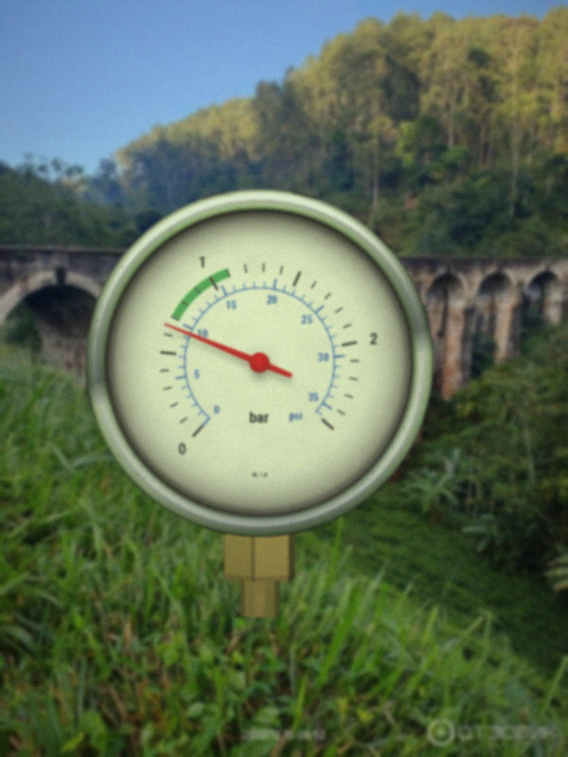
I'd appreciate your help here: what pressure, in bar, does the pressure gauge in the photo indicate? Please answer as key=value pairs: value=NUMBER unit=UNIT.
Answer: value=0.65 unit=bar
